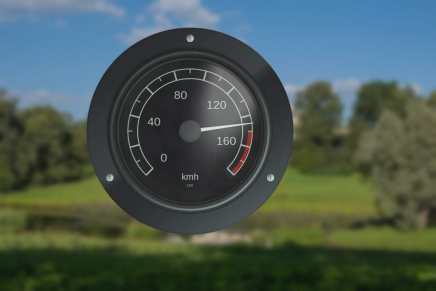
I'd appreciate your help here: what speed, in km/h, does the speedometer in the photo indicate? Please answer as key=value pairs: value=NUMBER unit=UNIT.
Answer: value=145 unit=km/h
